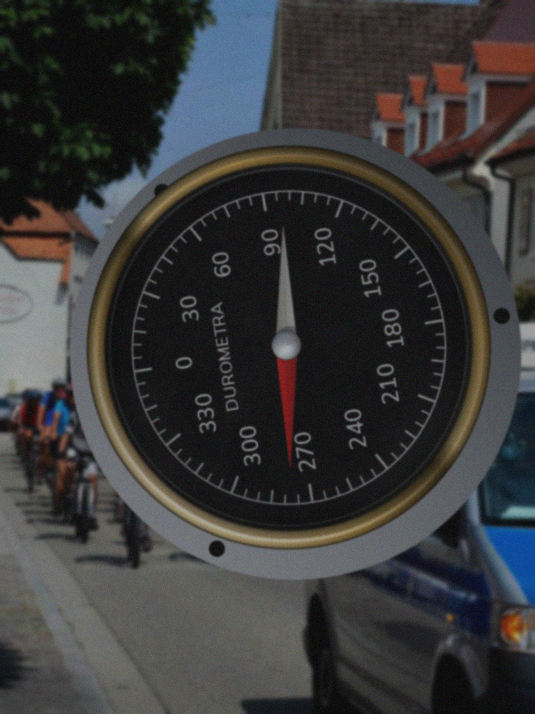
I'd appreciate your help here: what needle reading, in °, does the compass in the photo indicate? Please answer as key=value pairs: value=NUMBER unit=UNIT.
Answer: value=277.5 unit=°
